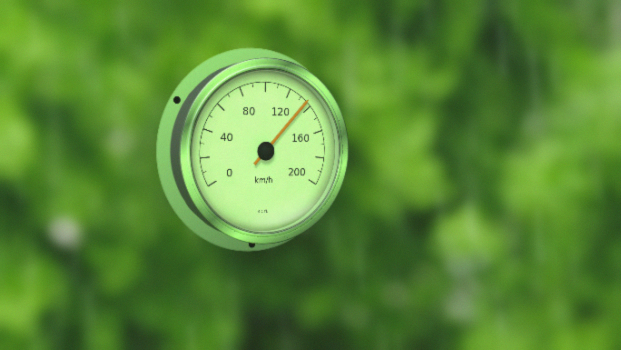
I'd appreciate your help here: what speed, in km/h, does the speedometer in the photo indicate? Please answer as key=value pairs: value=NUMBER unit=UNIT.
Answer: value=135 unit=km/h
